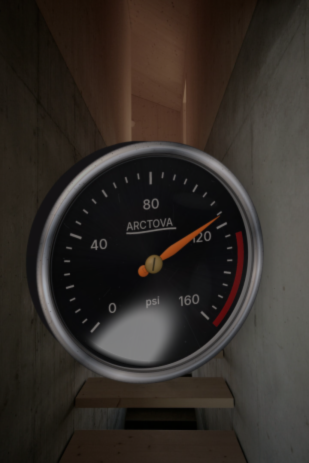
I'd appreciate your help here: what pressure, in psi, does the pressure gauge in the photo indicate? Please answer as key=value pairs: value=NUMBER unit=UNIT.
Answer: value=115 unit=psi
